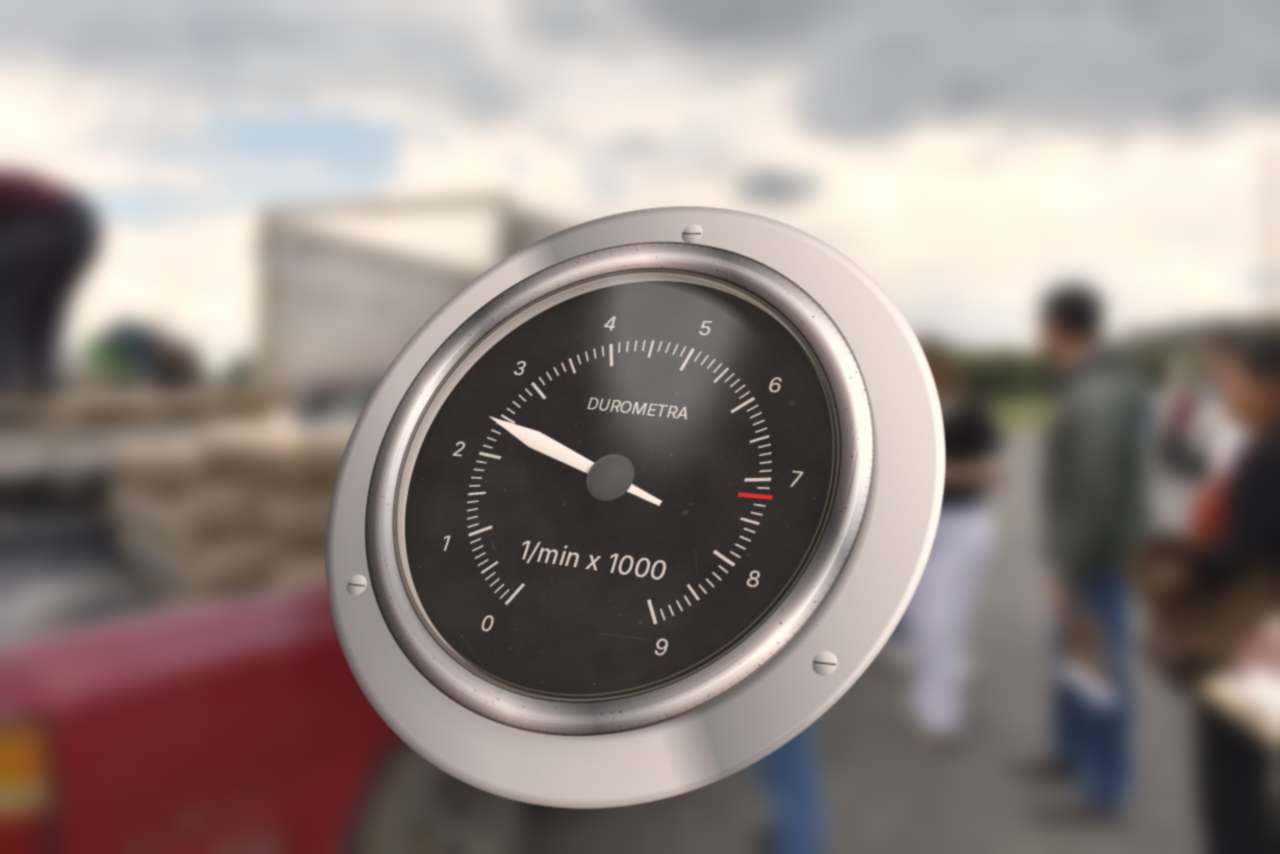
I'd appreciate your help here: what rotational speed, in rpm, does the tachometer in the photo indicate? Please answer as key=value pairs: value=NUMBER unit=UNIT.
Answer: value=2400 unit=rpm
